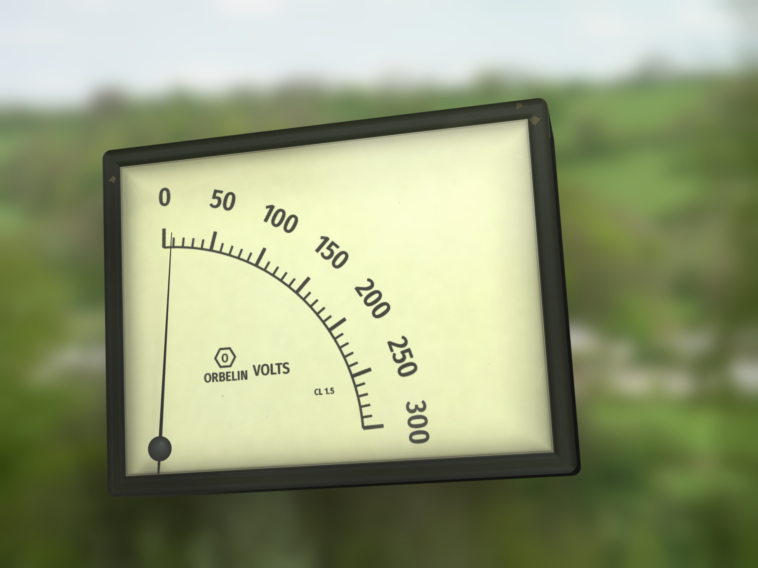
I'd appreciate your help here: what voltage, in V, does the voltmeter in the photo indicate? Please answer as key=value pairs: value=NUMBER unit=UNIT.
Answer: value=10 unit=V
